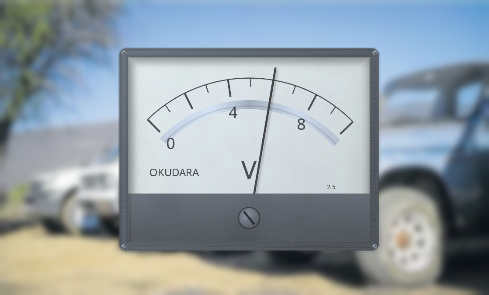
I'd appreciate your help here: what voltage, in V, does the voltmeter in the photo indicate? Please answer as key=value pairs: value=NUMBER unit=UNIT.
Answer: value=6 unit=V
